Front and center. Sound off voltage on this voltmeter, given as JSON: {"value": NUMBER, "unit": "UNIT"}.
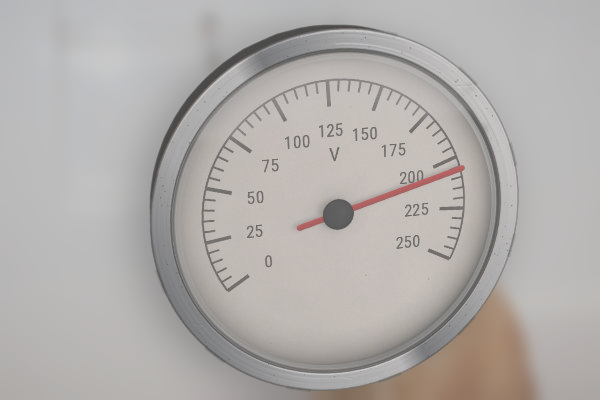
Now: {"value": 205, "unit": "V"}
